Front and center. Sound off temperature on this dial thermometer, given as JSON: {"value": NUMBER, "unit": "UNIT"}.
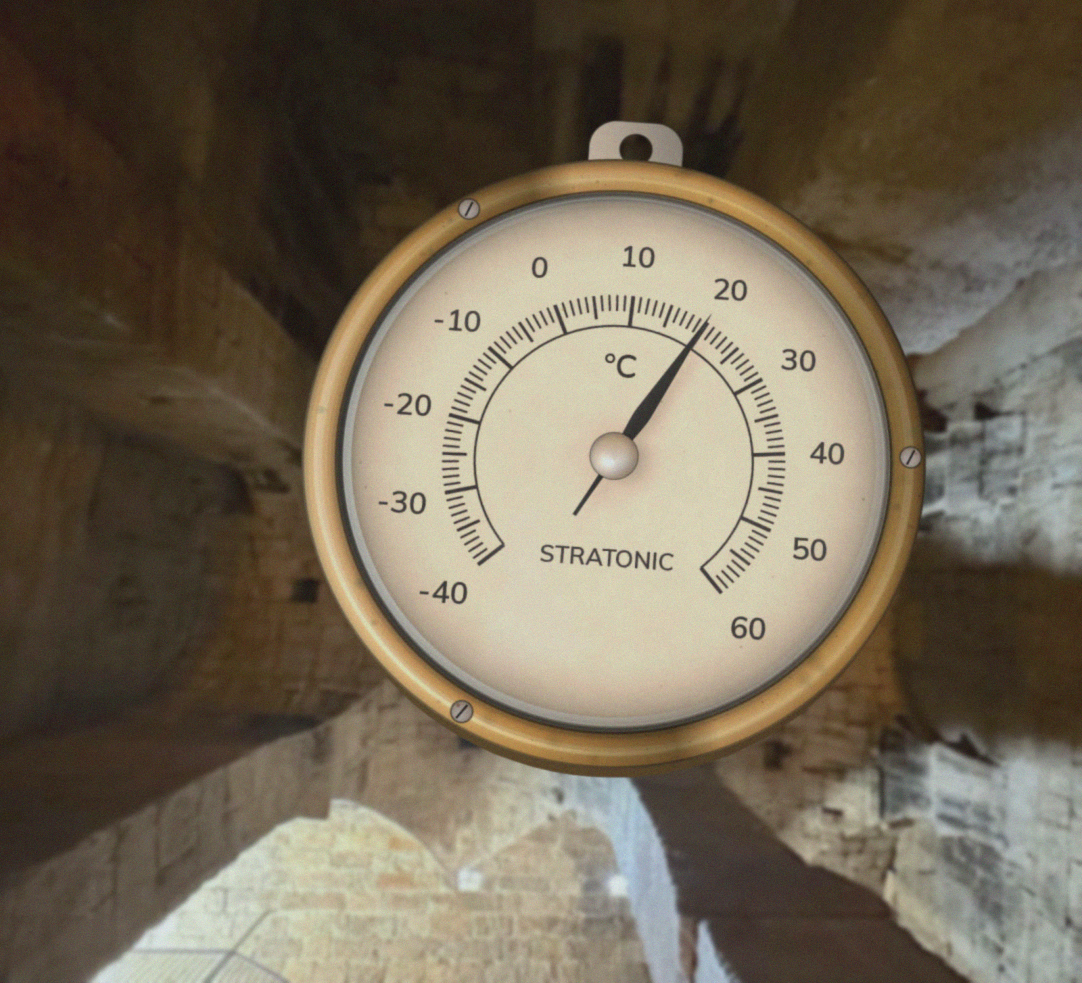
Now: {"value": 20, "unit": "°C"}
